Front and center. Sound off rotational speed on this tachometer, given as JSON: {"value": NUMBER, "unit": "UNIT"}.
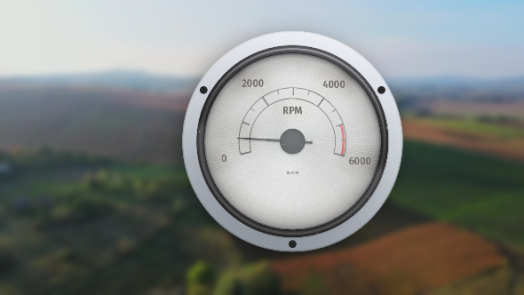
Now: {"value": 500, "unit": "rpm"}
